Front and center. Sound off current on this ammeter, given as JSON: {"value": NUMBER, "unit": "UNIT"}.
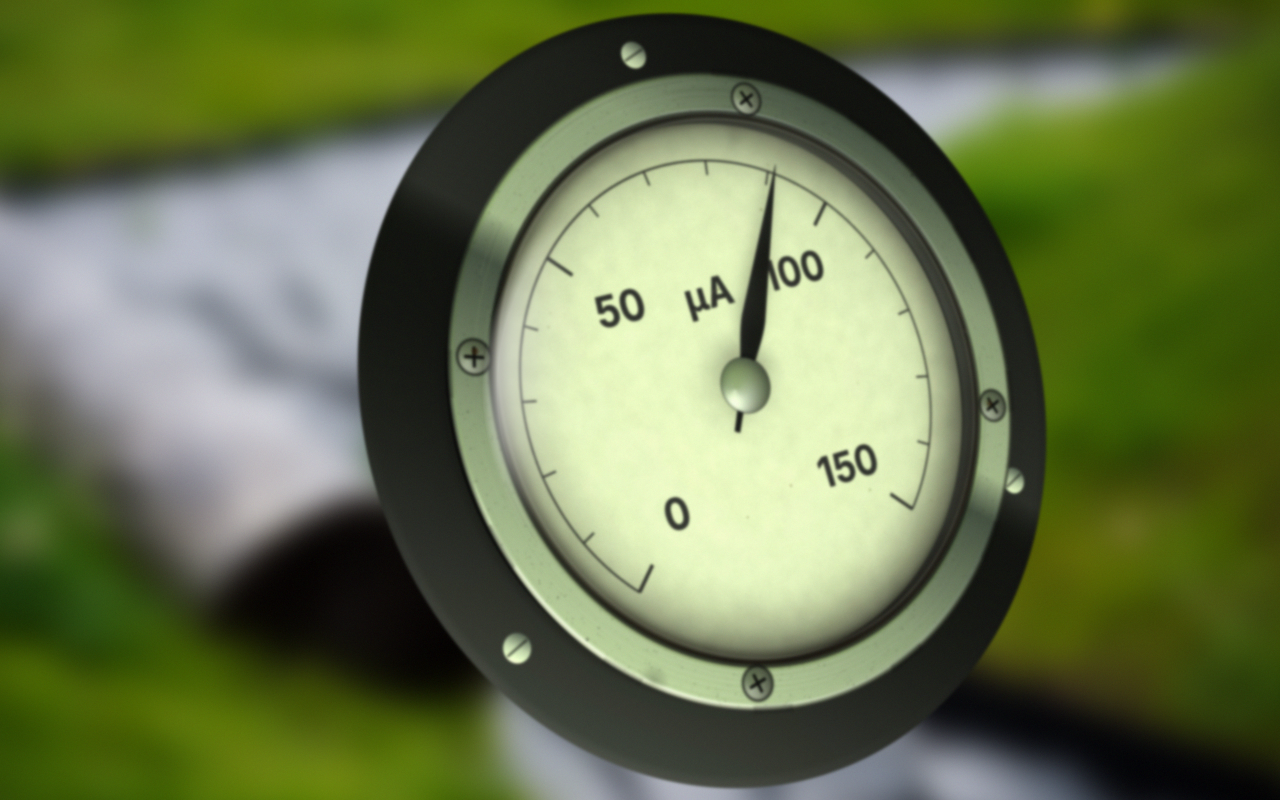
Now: {"value": 90, "unit": "µA"}
